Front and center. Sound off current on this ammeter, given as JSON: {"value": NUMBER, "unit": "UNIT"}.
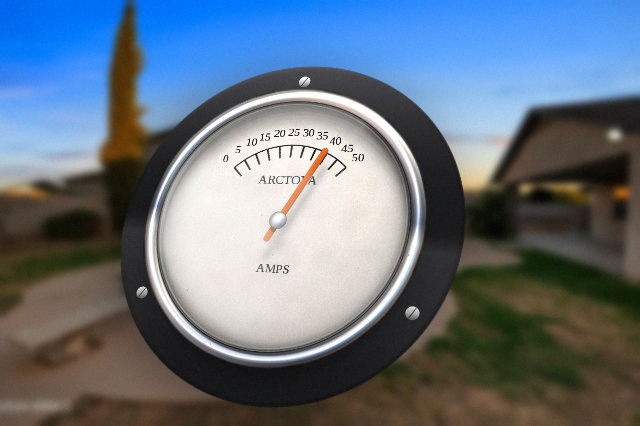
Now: {"value": 40, "unit": "A"}
